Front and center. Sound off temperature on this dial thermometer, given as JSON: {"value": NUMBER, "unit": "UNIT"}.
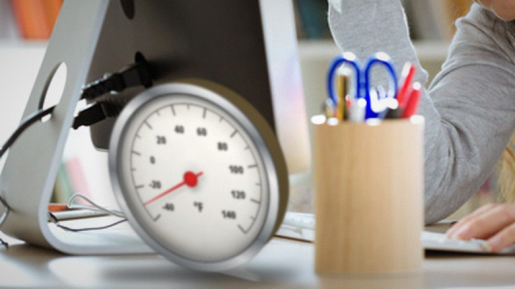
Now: {"value": -30, "unit": "°F"}
